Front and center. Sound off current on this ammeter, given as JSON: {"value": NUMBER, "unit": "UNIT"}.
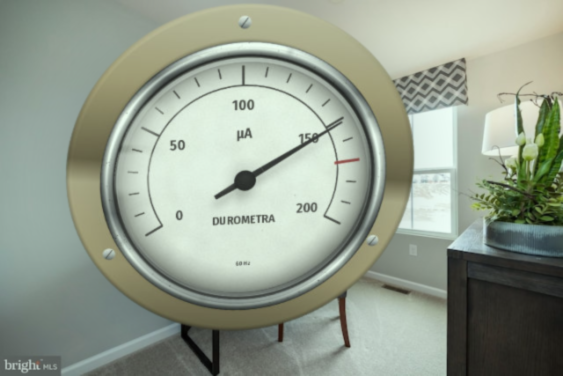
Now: {"value": 150, "unit": "µA"}
